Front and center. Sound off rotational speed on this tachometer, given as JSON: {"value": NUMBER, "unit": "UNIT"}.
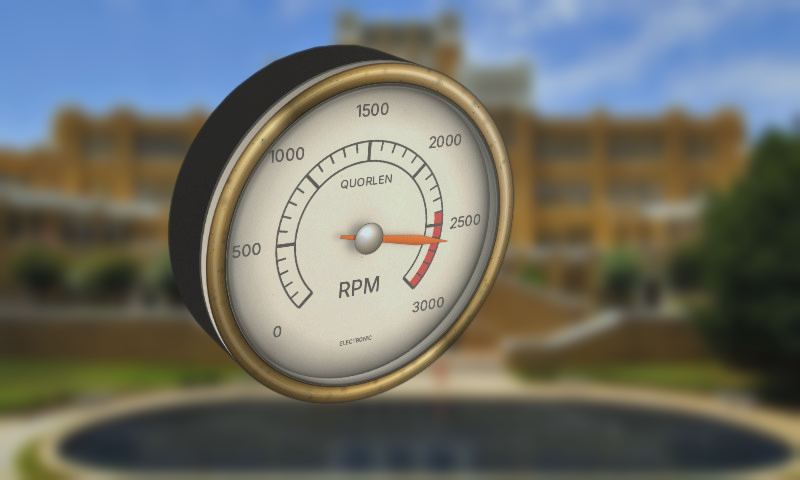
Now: {"value": 2600, "unit": "rpm"}
